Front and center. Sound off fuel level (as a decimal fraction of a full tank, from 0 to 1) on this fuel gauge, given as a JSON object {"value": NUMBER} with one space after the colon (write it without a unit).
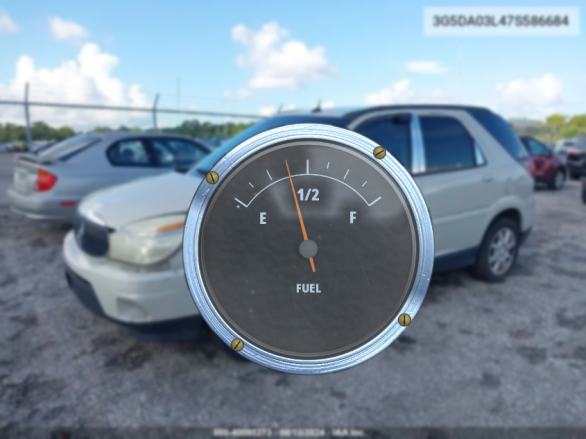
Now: {"value": 0.375}
